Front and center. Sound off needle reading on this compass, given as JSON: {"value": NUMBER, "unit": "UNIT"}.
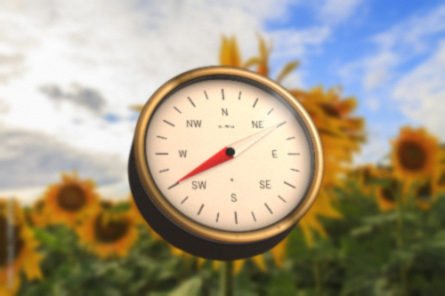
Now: {"value": 240, "unit": "°"}
